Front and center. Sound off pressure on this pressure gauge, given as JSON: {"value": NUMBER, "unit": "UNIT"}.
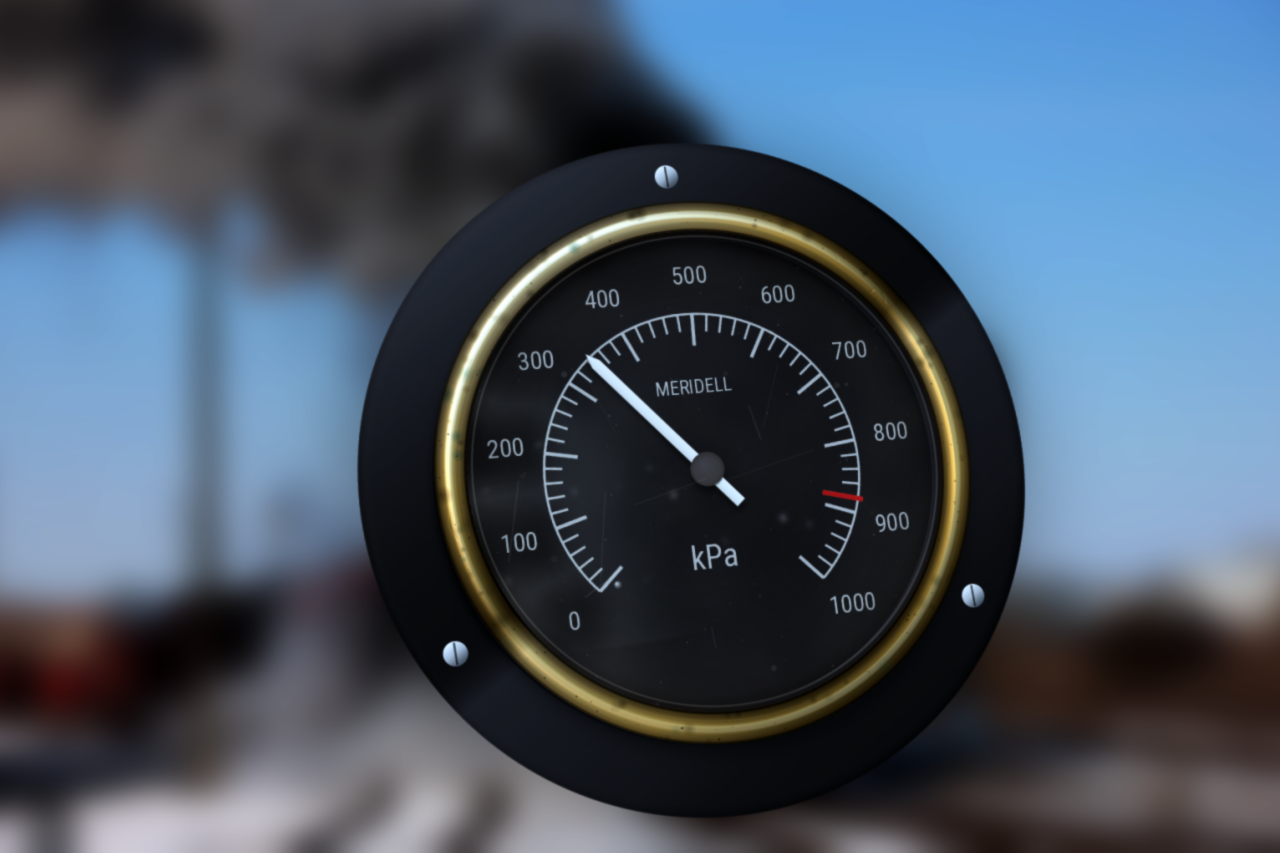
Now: {"value": 340, "unit": "kPa"}
